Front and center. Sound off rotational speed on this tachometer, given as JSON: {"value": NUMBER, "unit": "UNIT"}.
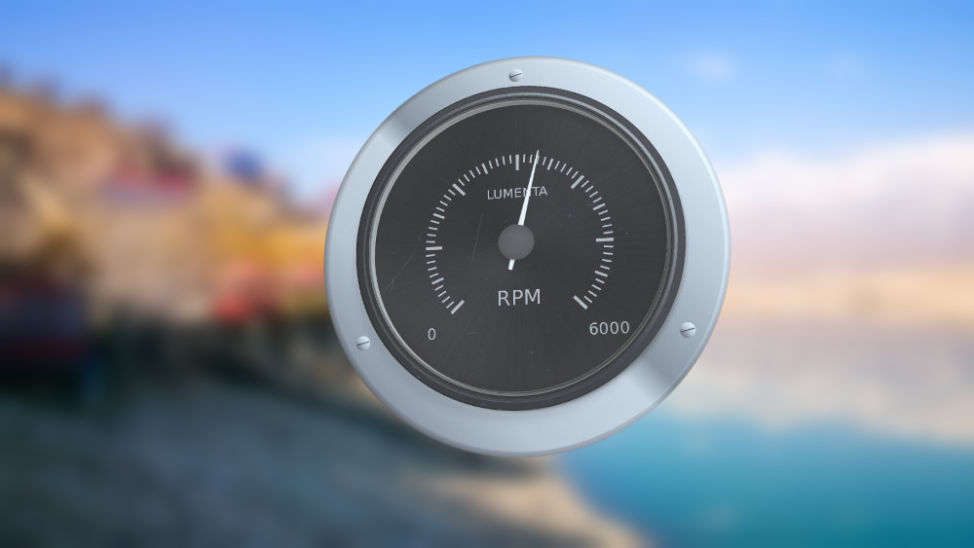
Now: {"value": 3300, "unit": "rpm"}
